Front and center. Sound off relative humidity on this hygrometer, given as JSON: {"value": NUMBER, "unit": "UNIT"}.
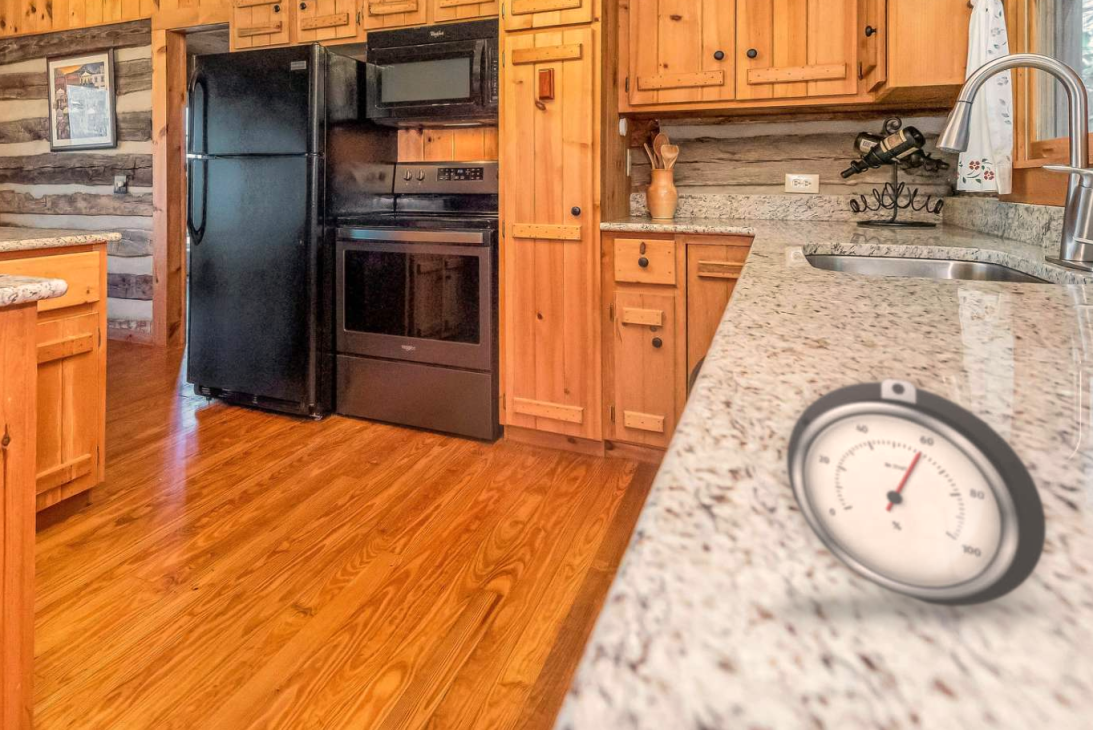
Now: {"value": 60, "unit": "%"}
